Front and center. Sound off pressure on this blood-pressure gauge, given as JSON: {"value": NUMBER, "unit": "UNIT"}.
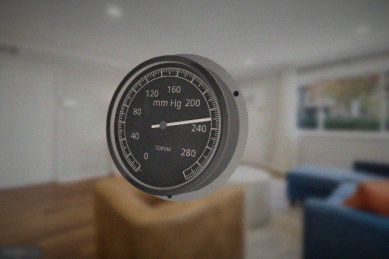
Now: {"value": 230, "unit": "mmHg"}
